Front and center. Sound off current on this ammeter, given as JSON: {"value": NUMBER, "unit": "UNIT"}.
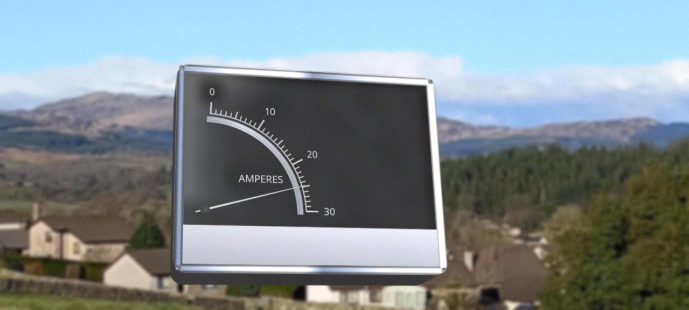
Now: {"value": 25, "unit": "A"}
